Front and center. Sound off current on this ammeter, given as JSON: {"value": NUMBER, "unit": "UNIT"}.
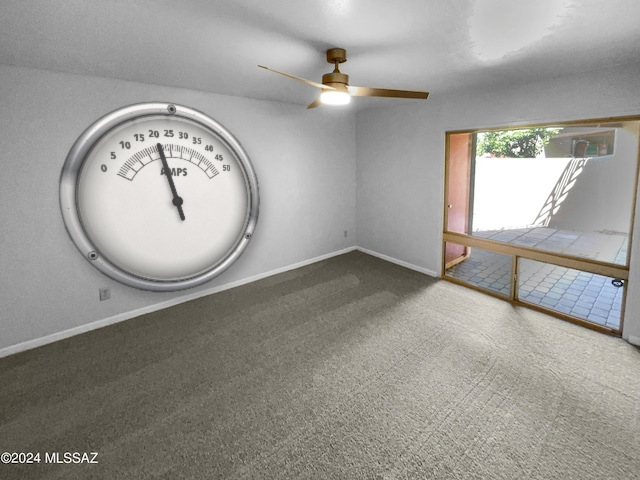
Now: {"value": 20, "unit": "A"}
